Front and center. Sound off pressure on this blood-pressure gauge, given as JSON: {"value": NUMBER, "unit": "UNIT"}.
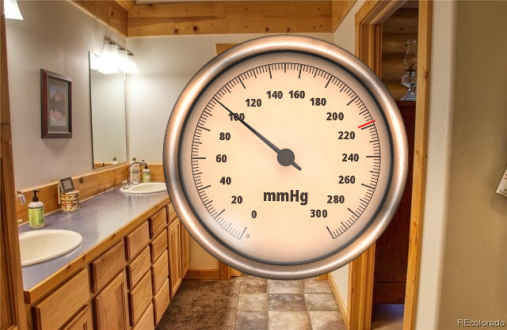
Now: {"value": 100, "unit": "mmHg"}
